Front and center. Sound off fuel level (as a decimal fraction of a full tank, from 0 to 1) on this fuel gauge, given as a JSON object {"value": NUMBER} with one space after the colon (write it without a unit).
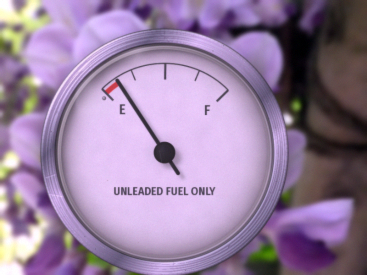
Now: {"value": 0.125}
